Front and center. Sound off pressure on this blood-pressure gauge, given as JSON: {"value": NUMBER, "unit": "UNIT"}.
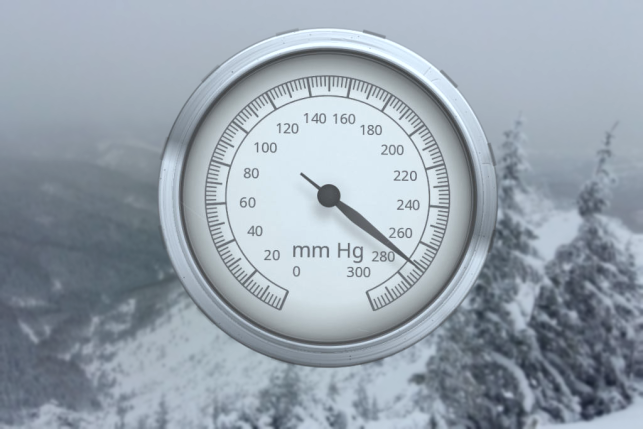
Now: {"value": 272, "unit": "mmHg"}
